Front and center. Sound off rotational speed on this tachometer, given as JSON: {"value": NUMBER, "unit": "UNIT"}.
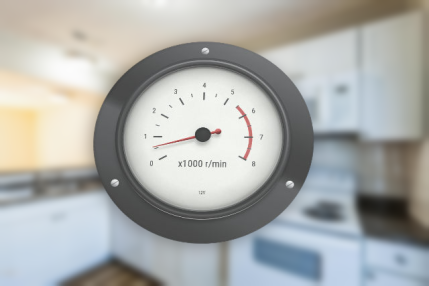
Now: {"value": 500, "unit": "rpm"}
